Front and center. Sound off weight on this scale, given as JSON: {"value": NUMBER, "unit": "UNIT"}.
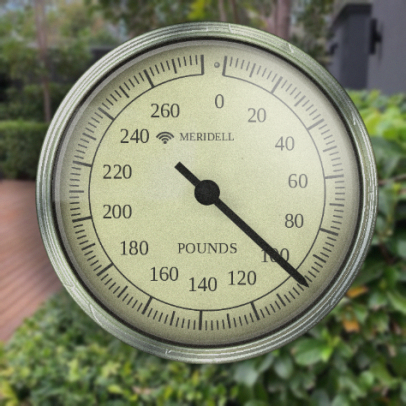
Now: {"value": 100, "unit": "lb"}
